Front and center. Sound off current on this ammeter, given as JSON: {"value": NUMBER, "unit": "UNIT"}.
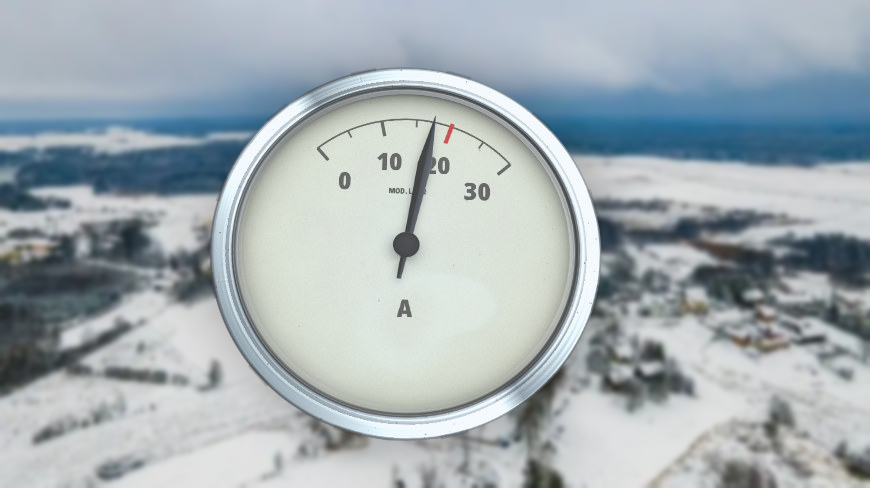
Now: {"value": 17.5, "unit": "A"}
